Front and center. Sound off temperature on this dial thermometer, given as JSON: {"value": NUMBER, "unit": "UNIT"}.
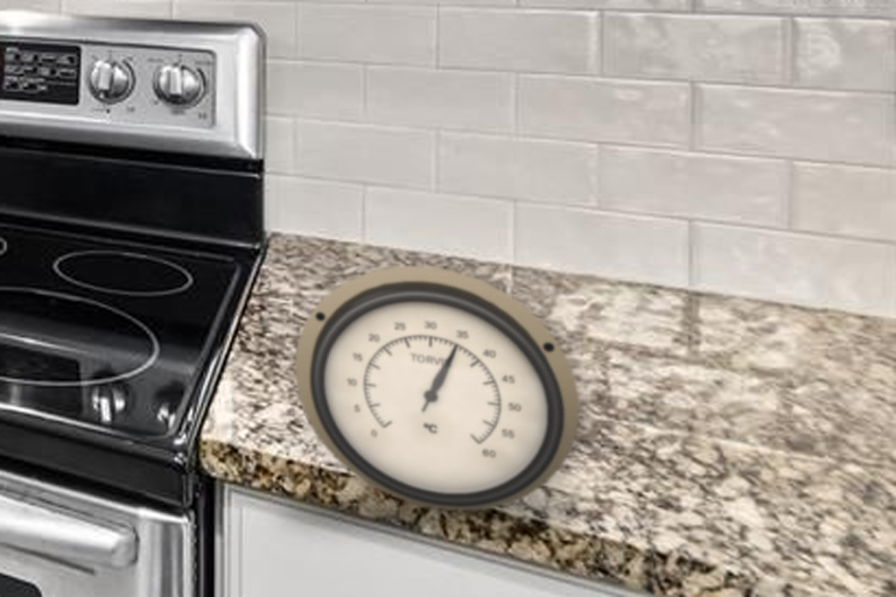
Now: {"value": 35, "unit": "°C"}
